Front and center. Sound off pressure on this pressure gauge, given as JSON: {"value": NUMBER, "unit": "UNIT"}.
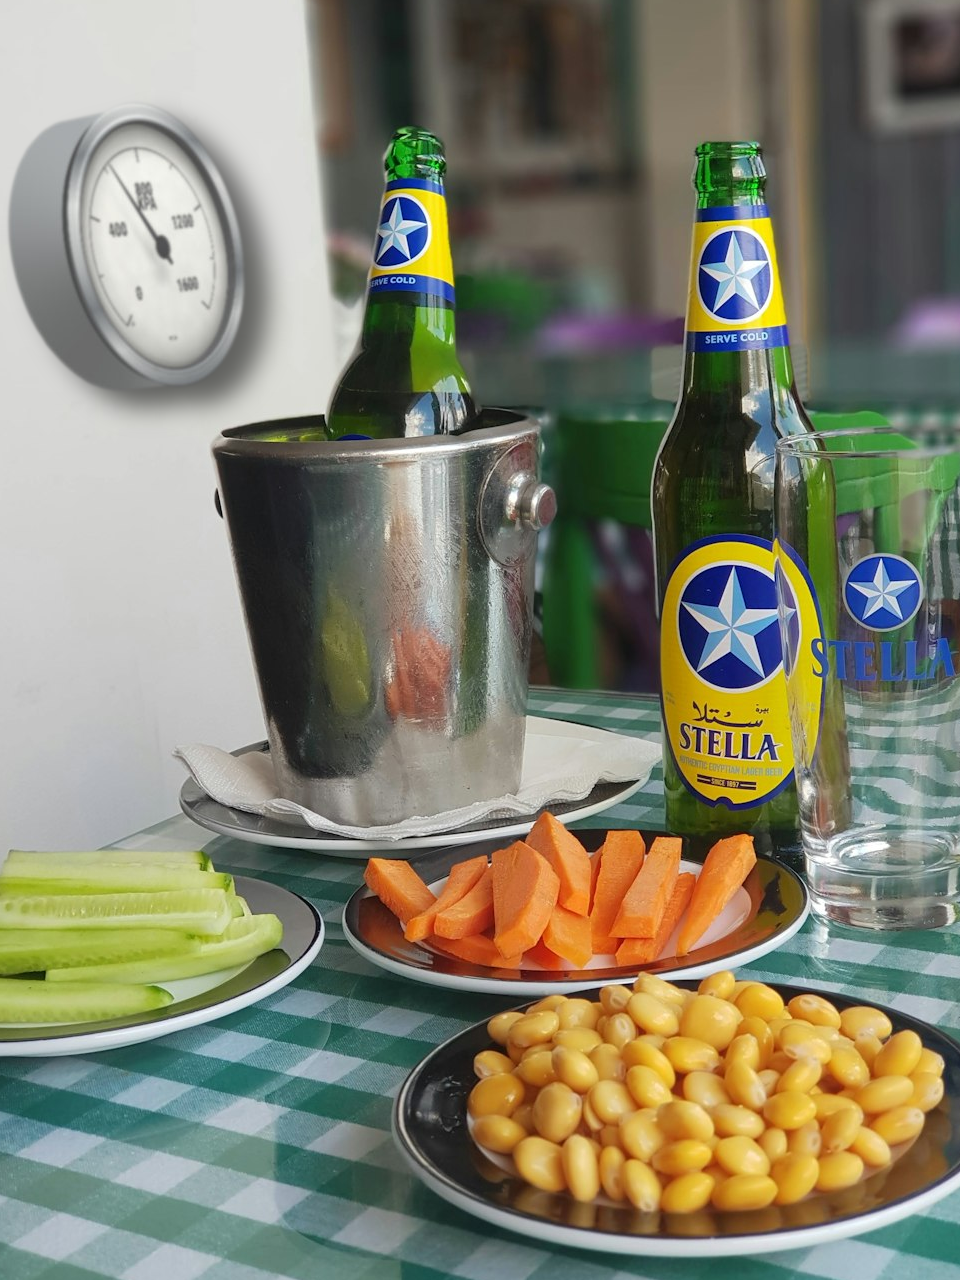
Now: {"value": 600, "unit": "kPa"}
